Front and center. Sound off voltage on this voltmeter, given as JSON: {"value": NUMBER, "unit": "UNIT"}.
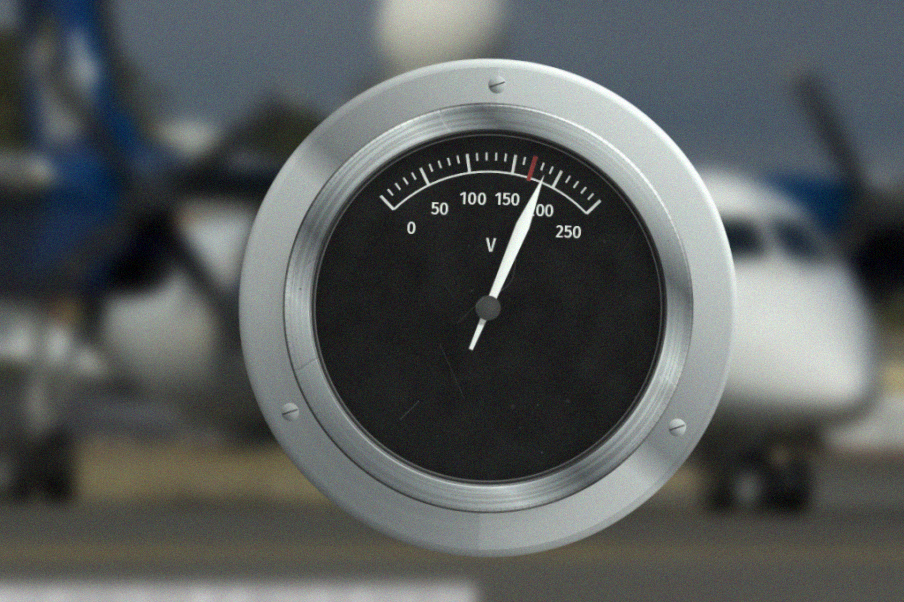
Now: {"value": 185, "unit": "V"}
